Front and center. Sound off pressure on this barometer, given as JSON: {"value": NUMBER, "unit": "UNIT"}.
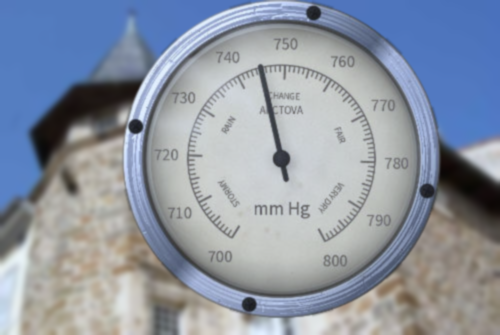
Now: {"value": 745, "unit": "mmHg"}
